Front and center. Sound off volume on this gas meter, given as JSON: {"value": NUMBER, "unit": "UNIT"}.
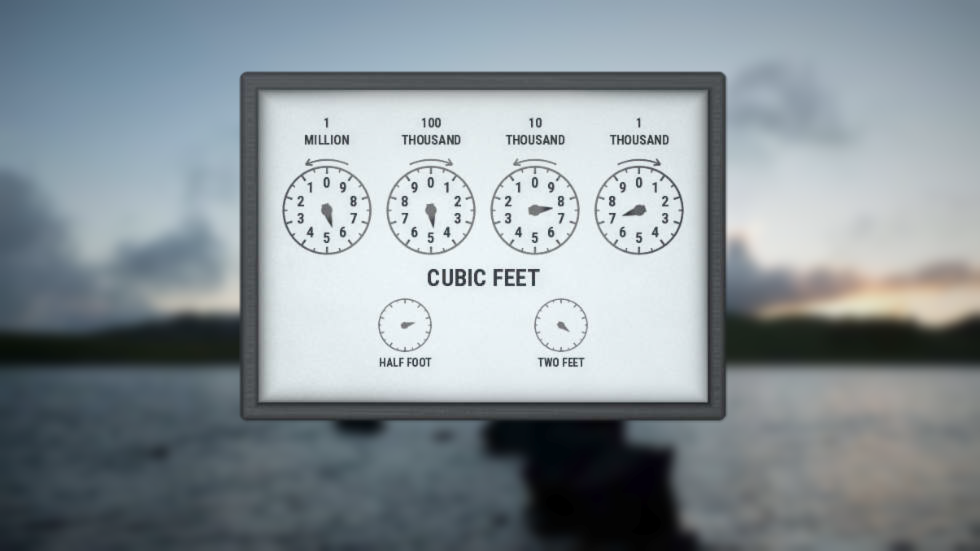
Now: {"value": 547700, "unit": "ft³"}
